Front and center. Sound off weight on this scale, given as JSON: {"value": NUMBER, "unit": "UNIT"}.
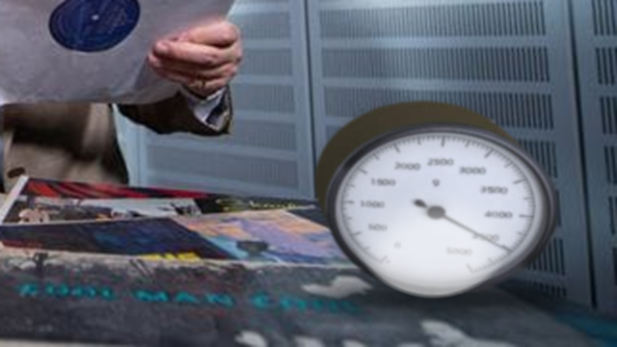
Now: {"value": 4500, "unit": "g"}
